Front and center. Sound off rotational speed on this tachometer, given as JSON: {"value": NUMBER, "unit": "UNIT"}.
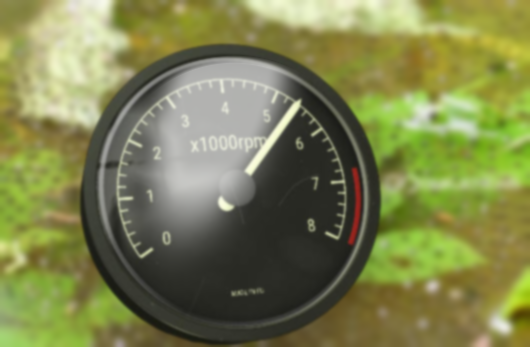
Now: {"value": 5400, "unit": "rpm"}
